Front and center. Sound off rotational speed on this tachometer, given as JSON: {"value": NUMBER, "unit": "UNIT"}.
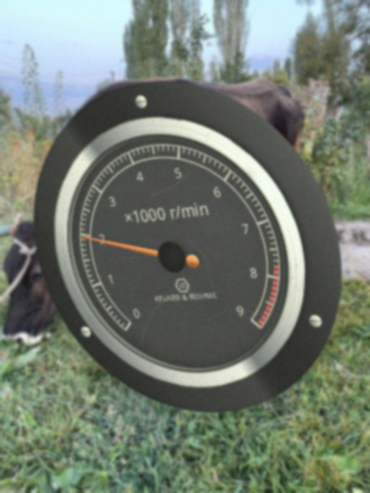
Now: {"value": 2000, "unit": "rpm"}
